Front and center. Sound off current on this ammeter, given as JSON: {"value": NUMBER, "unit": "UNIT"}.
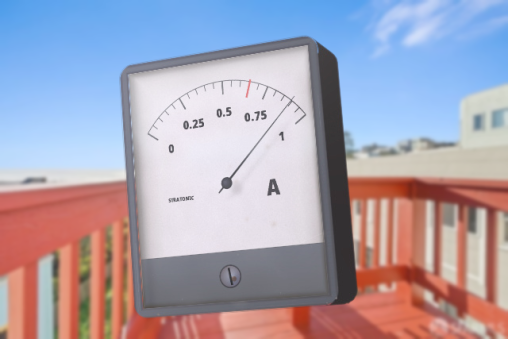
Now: {"value": 0.9, "unit": "A"}
